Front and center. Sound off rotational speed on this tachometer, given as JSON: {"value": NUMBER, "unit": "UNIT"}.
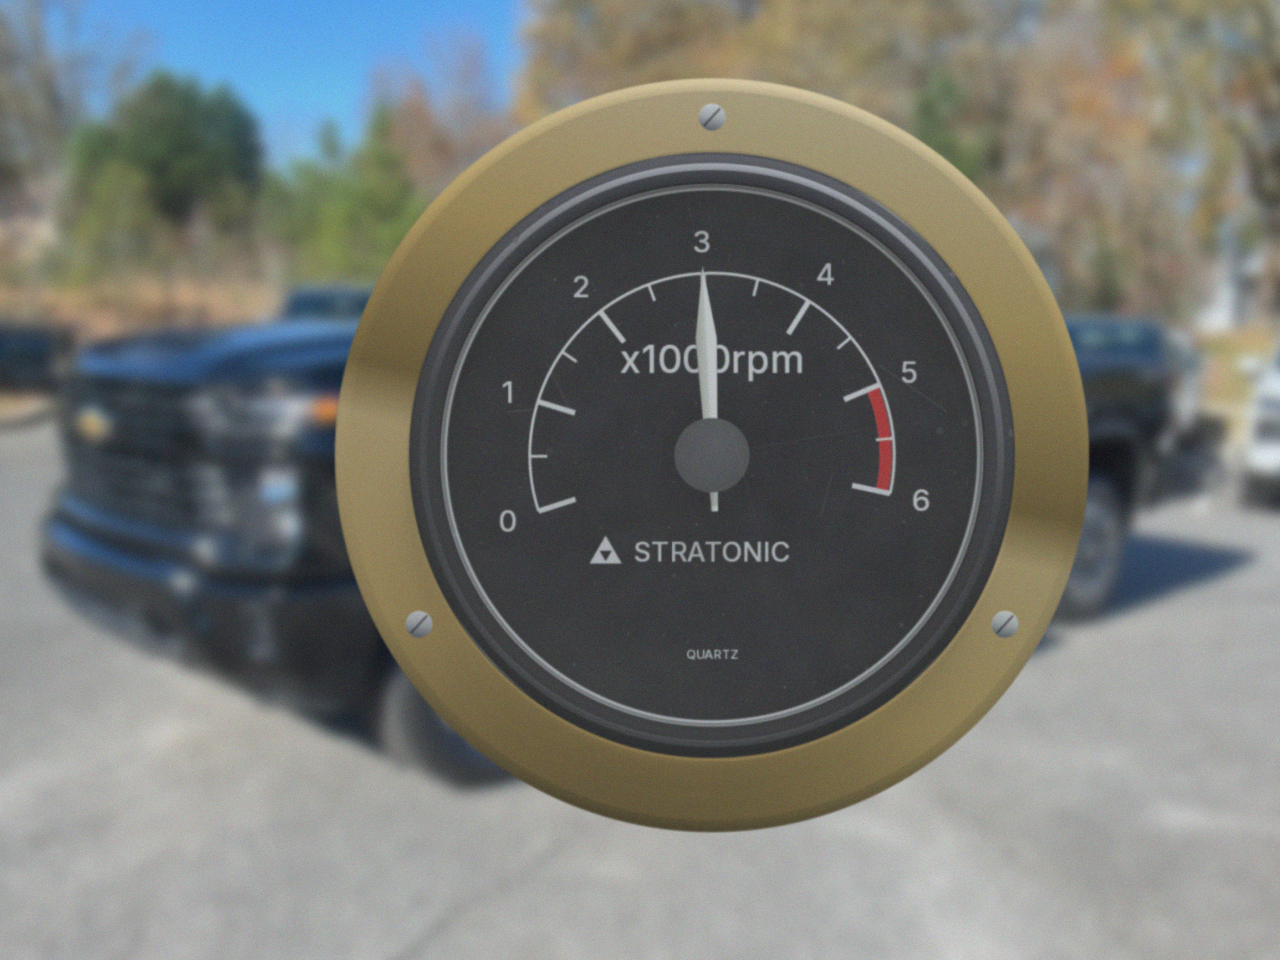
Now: {"value": 3000, "unit": "rpm"}
